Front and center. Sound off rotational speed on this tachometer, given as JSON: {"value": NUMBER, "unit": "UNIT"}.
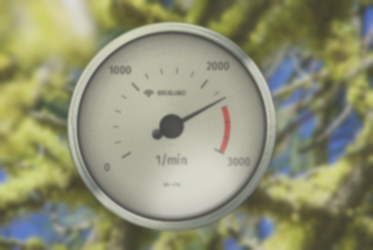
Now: {"value": 2300, "unit": "rpm"}
